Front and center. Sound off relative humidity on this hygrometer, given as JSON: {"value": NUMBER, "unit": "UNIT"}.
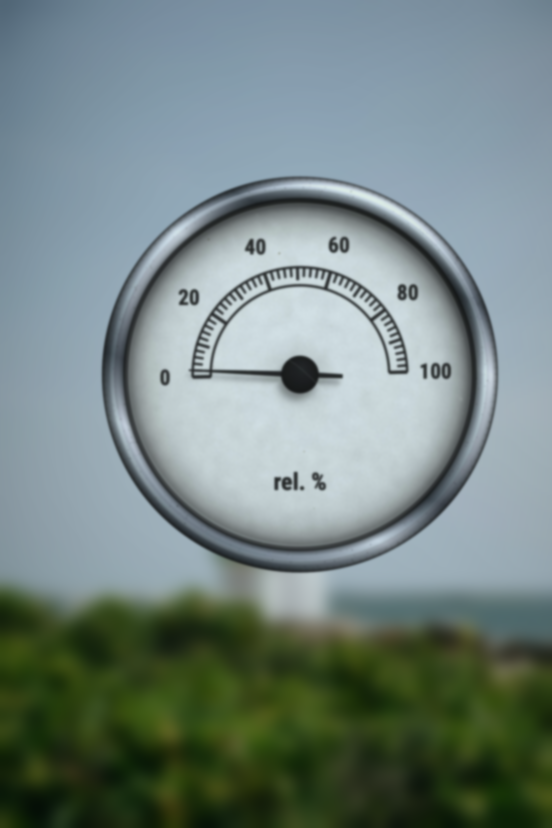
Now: {"value": 2, "unit": "%"}
